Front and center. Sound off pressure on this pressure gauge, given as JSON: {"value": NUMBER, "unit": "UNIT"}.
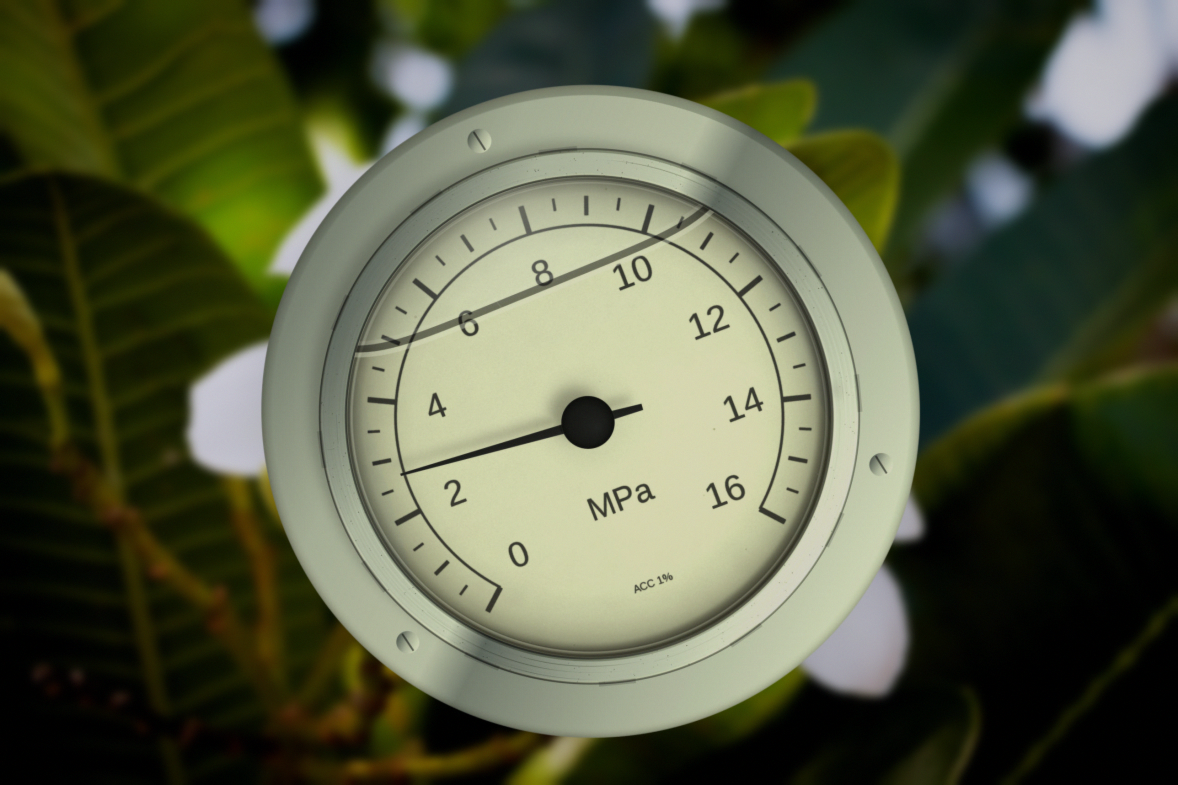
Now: {"value": 2.75, "unit": "MPa"}
